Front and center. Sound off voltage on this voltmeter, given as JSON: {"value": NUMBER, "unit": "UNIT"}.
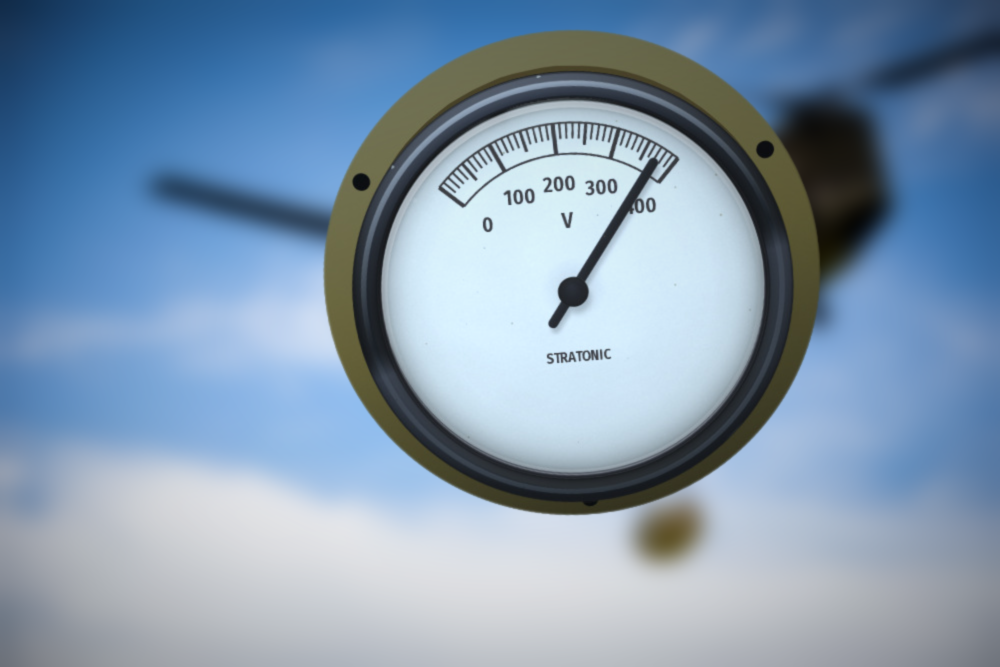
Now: {"value": 370, "unit": "V"}
